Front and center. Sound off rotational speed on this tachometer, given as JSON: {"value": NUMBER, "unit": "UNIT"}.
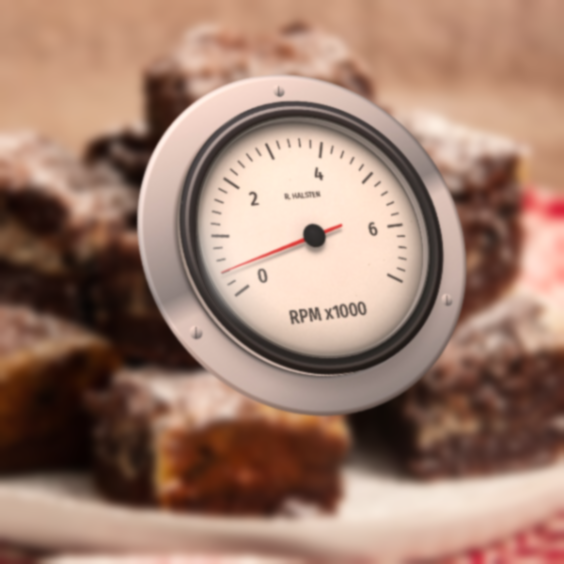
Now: {"value": 400, "unit": "rpm"}
